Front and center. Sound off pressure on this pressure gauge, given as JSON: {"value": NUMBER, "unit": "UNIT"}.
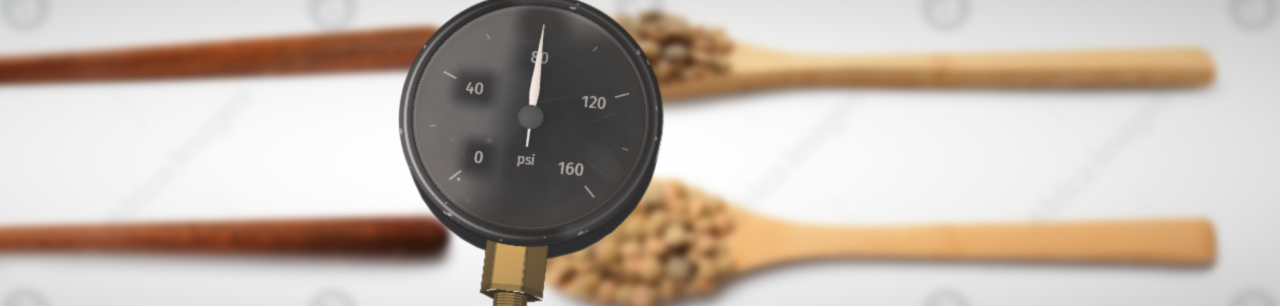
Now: {"value": 80, "unit": "psi"}
